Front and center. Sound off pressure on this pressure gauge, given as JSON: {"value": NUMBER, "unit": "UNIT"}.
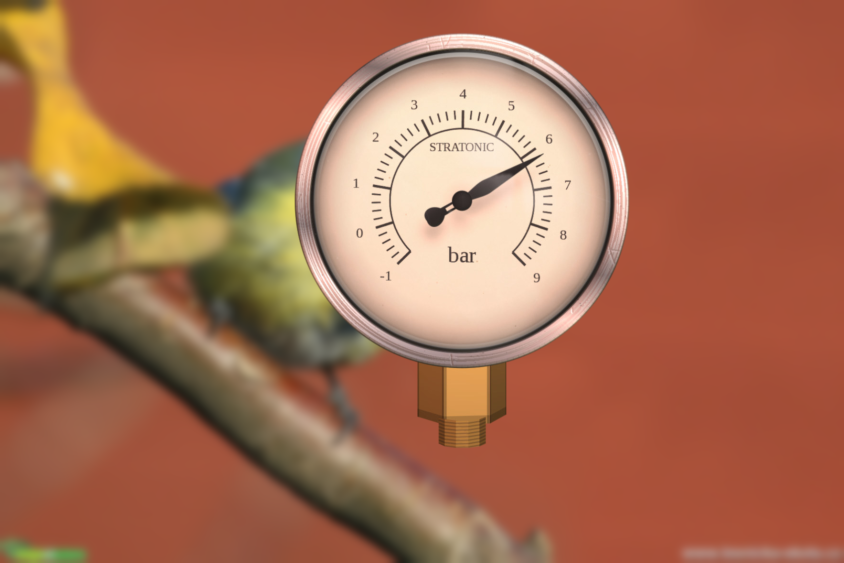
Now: {"value": 6.2, "unit": "bar"}
